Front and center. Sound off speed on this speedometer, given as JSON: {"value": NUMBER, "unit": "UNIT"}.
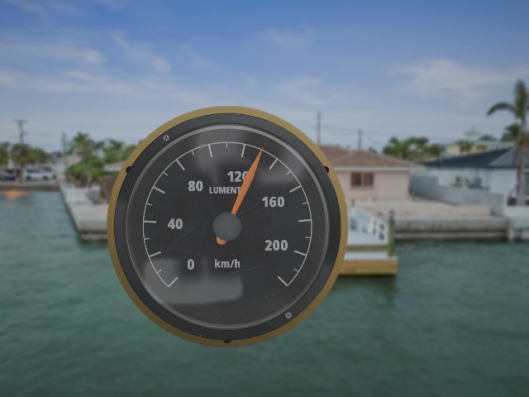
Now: {"value": 130, "unit": "km/h"}
